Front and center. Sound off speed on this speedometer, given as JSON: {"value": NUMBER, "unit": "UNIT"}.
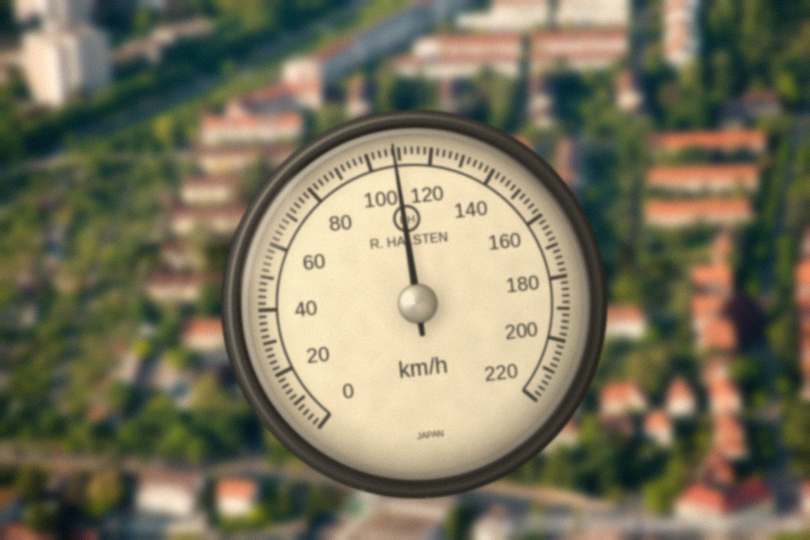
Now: {"value": 108, "unit": "km/h"}
